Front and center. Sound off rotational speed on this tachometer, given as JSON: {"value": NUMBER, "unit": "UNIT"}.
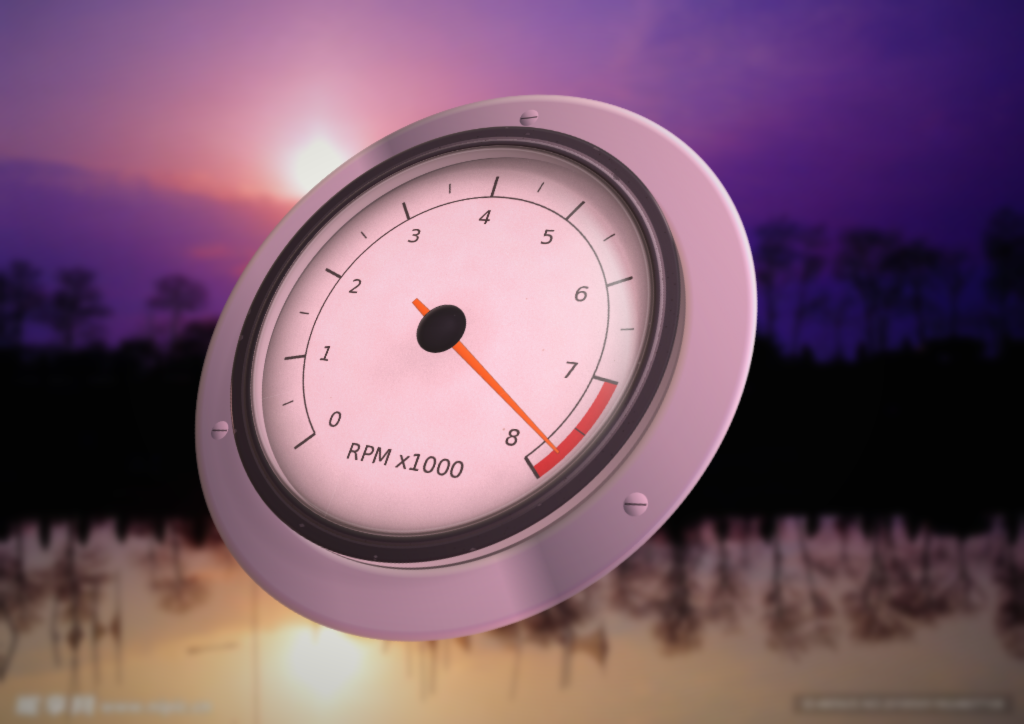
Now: {"value": 7750, "unit": "rpm"}
